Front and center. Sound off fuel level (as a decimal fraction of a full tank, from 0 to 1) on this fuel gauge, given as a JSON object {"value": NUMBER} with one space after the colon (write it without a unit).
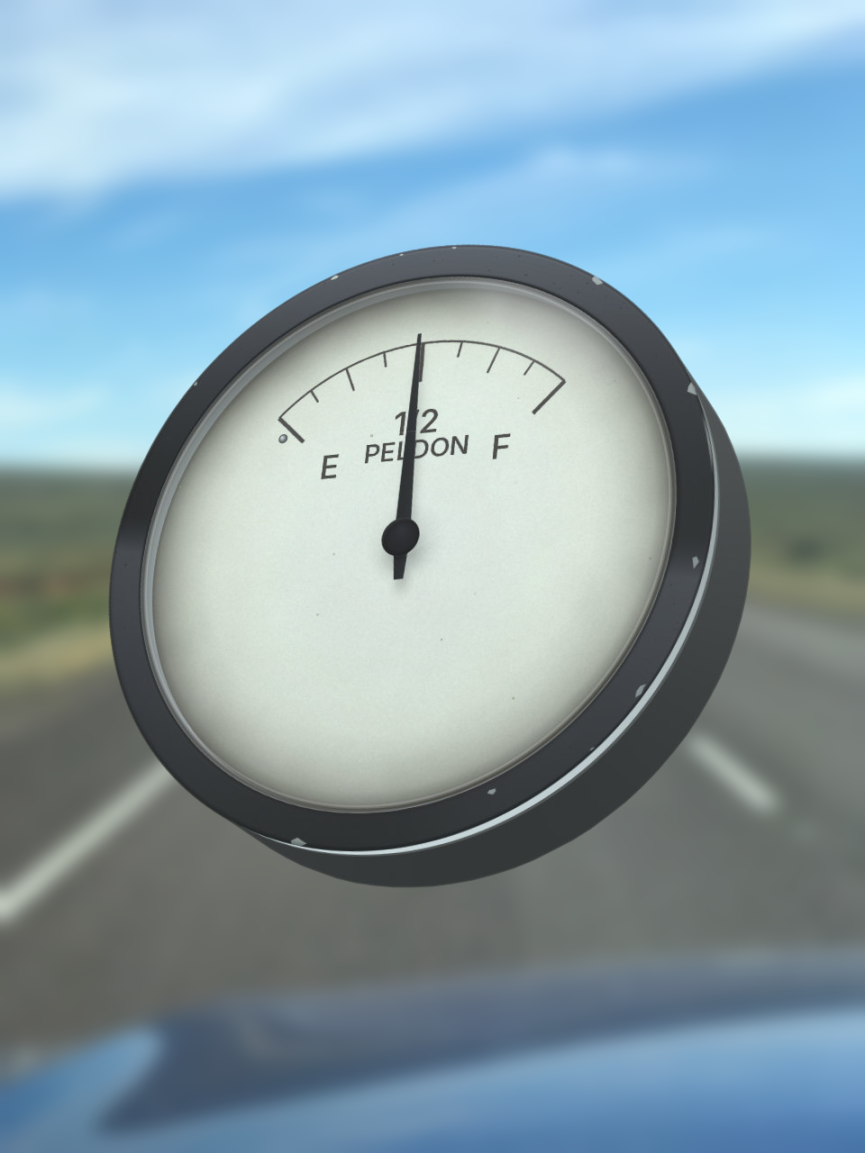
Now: {"value": 0.5}
